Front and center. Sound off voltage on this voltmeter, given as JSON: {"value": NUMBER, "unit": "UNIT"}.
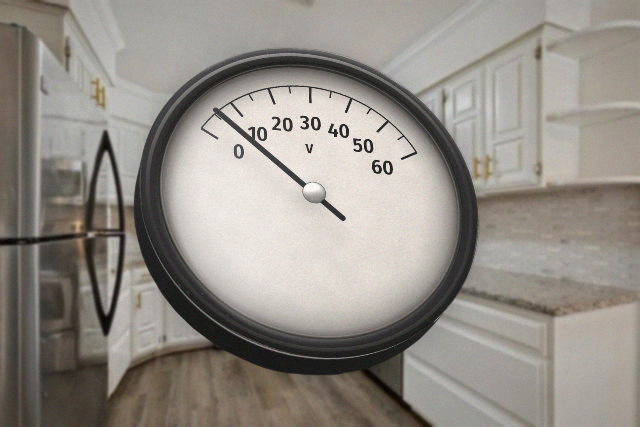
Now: {"value": 5, "unit": "V"}
